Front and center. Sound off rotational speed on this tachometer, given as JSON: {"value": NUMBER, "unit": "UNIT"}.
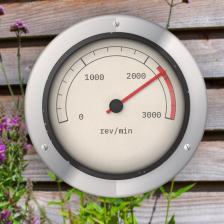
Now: {"value": 2300, "unit": "rpm"}
